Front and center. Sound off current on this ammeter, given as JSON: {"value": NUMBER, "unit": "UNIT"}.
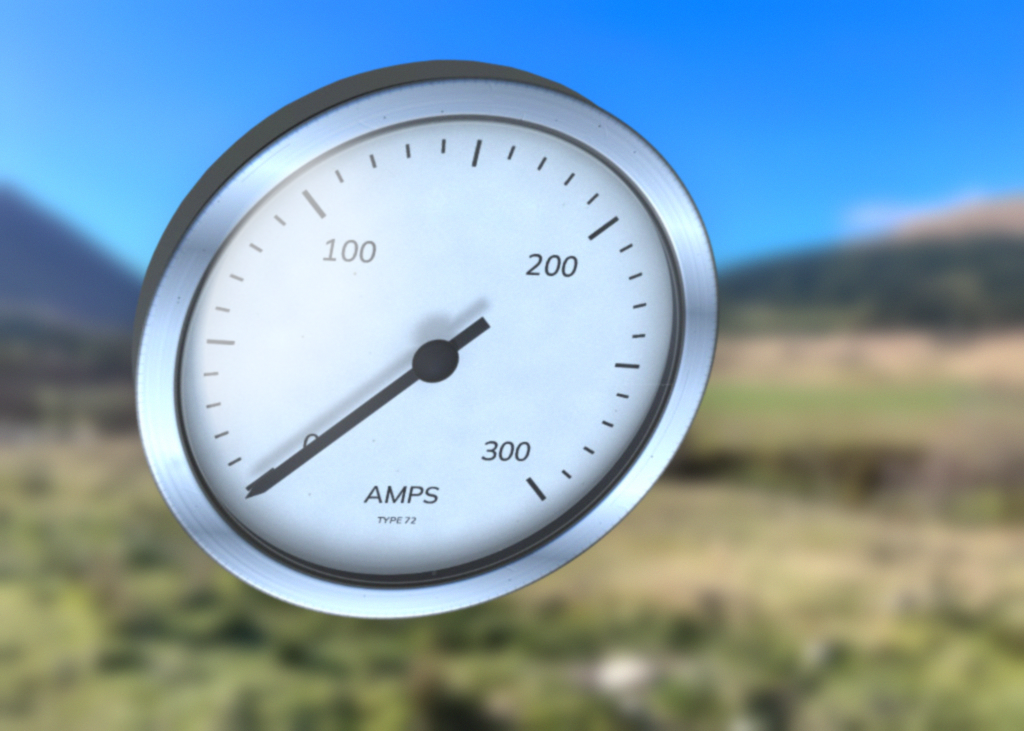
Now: {"value": 0, "unit": "A"}
